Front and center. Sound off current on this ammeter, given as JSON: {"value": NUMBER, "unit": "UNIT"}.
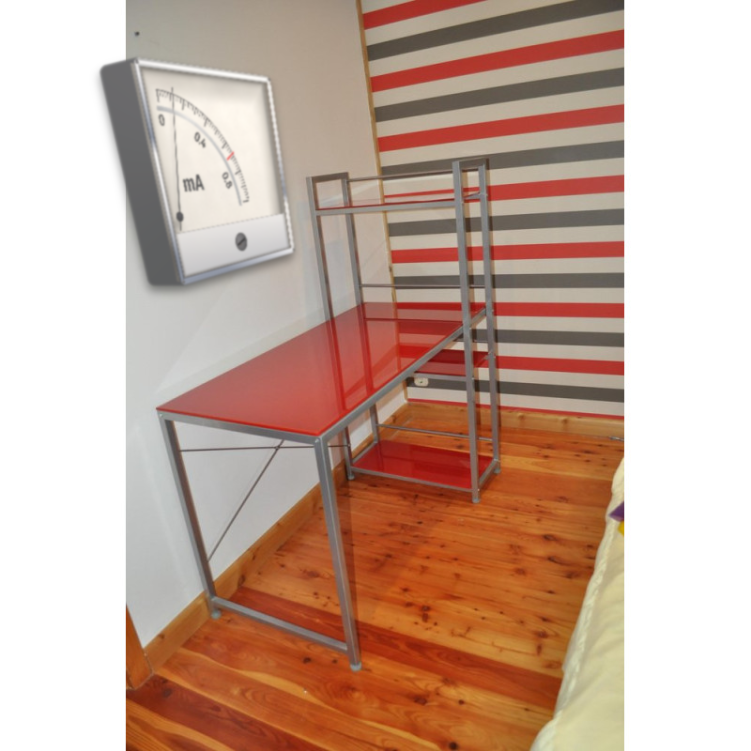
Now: {"value": 0.1, "unit": "mA"}
